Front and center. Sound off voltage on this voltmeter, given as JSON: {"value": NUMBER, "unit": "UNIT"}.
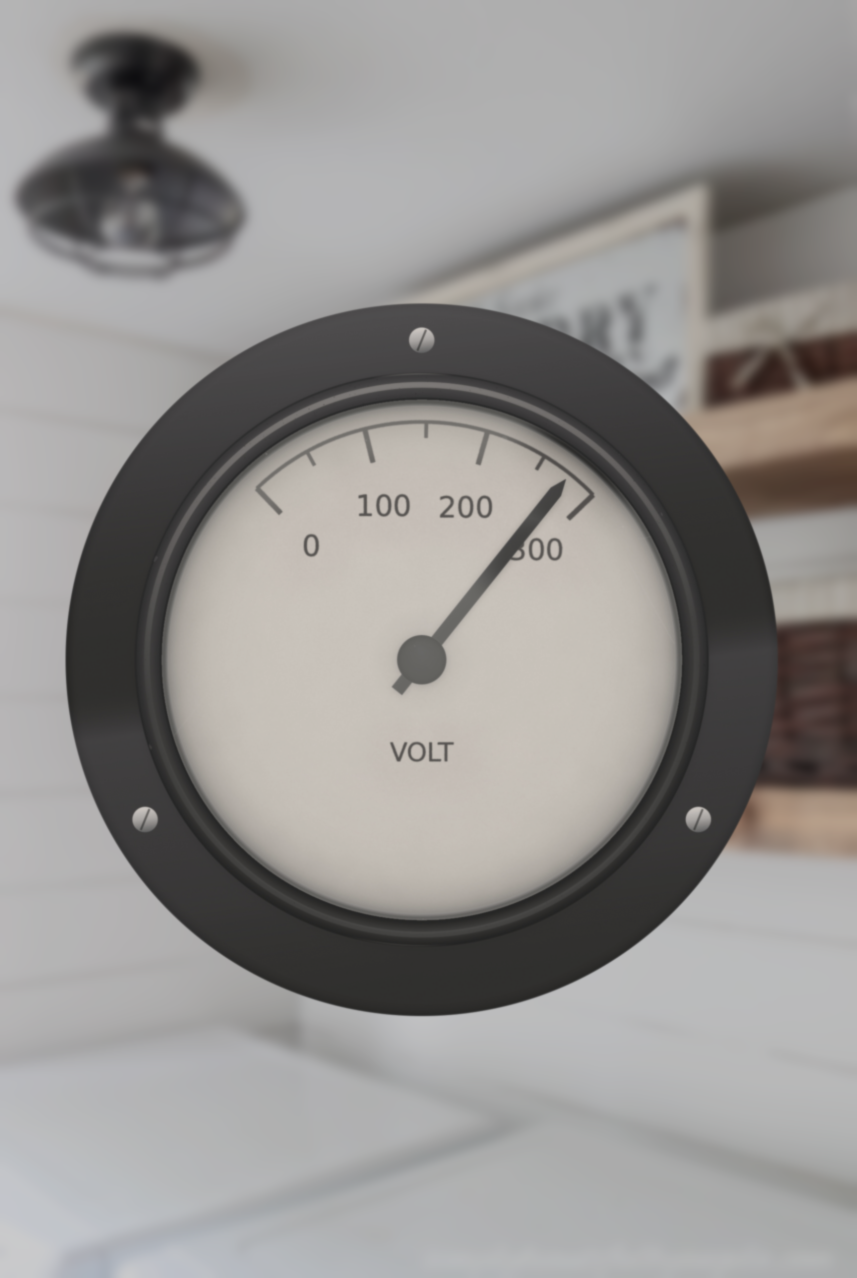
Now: {"value": 275, "unit": "V"}
